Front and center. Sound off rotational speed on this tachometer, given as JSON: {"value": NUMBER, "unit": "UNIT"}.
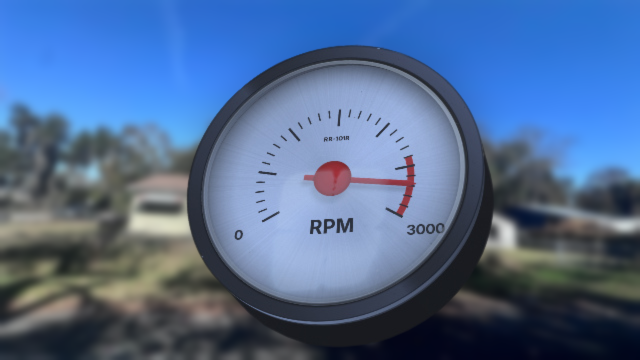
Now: {"value": 2700, "unit": "rpm"}
